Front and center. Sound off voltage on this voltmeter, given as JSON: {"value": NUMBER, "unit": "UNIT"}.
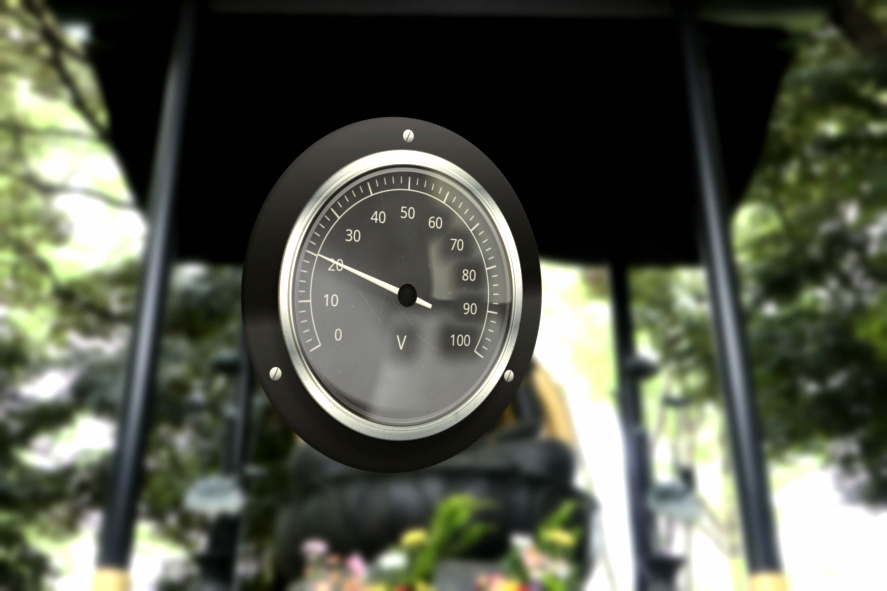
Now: {"value": 20, "unit": "V"}
